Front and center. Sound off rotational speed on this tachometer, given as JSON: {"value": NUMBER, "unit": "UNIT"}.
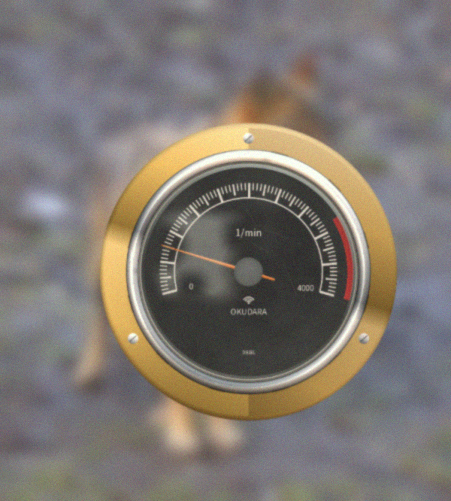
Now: {"value": 600, "unit": "rpm"}
